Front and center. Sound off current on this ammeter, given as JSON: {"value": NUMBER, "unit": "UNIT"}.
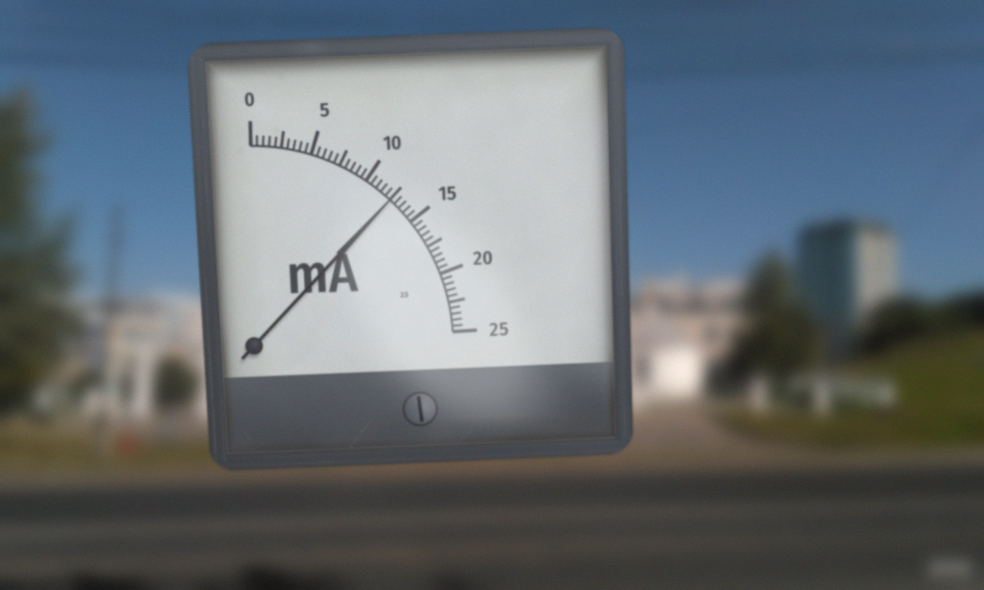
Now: {"value": 12.5, "unit": "mA"}
